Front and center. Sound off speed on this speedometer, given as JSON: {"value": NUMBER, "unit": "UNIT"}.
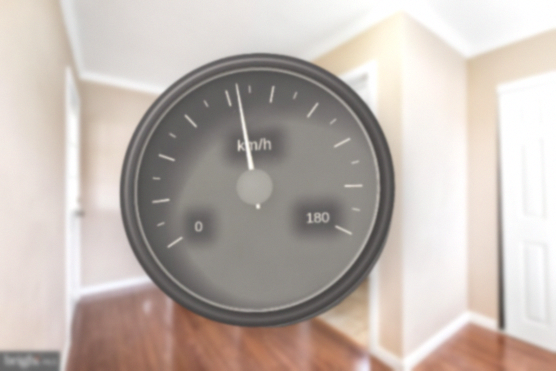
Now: {"value": 85, "unit": "km/h"}
